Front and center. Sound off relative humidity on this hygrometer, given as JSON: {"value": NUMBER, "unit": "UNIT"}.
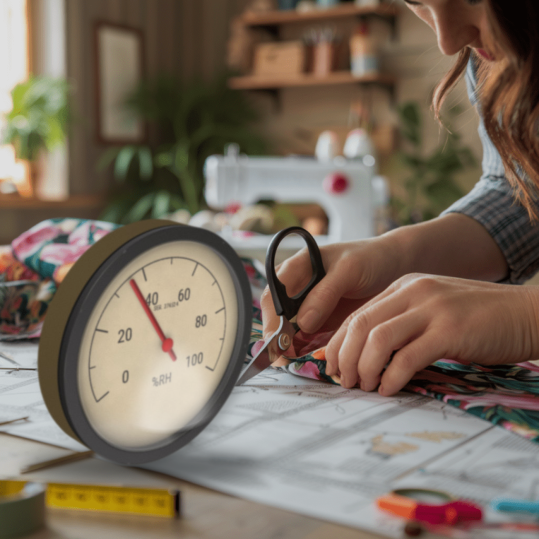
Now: {"value": 35, "unit": "%"}
